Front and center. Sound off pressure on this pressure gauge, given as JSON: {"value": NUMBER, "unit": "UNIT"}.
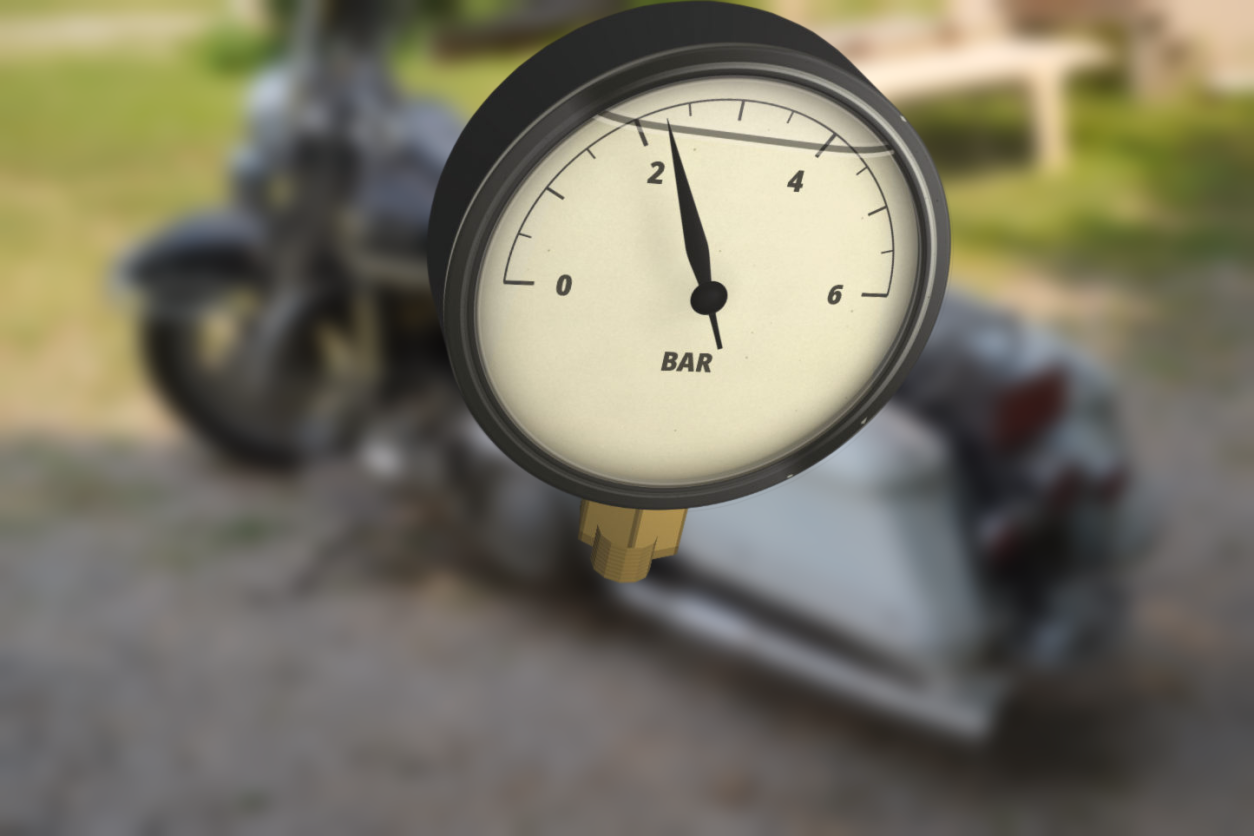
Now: {"value": 2.25, "unit": "bar"}
